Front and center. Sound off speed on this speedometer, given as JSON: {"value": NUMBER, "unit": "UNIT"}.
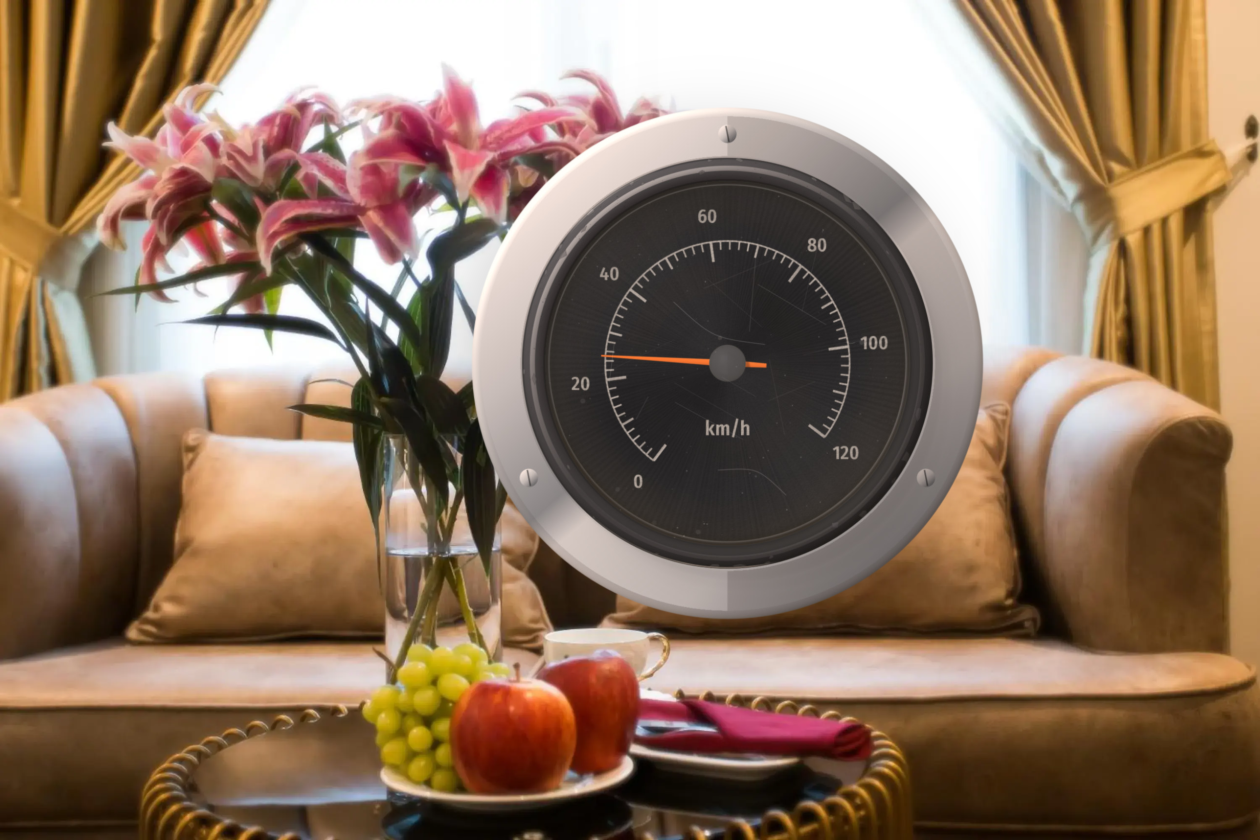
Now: {"value": 25, "unit": "km/h"}
